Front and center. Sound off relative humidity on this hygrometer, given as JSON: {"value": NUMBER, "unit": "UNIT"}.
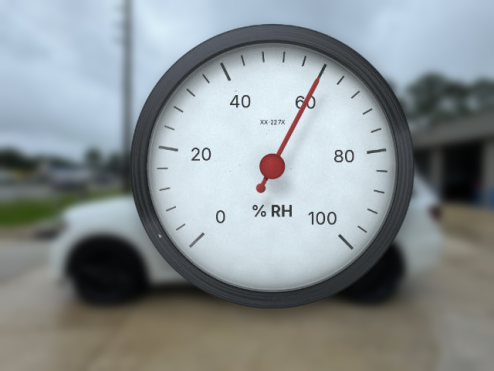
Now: {"value": 60, "unit": "%"}
